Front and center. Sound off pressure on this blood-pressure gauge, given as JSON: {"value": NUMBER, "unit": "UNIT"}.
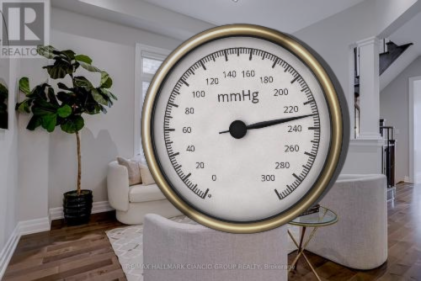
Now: {"value": 230, "unit": "mmHg"}
